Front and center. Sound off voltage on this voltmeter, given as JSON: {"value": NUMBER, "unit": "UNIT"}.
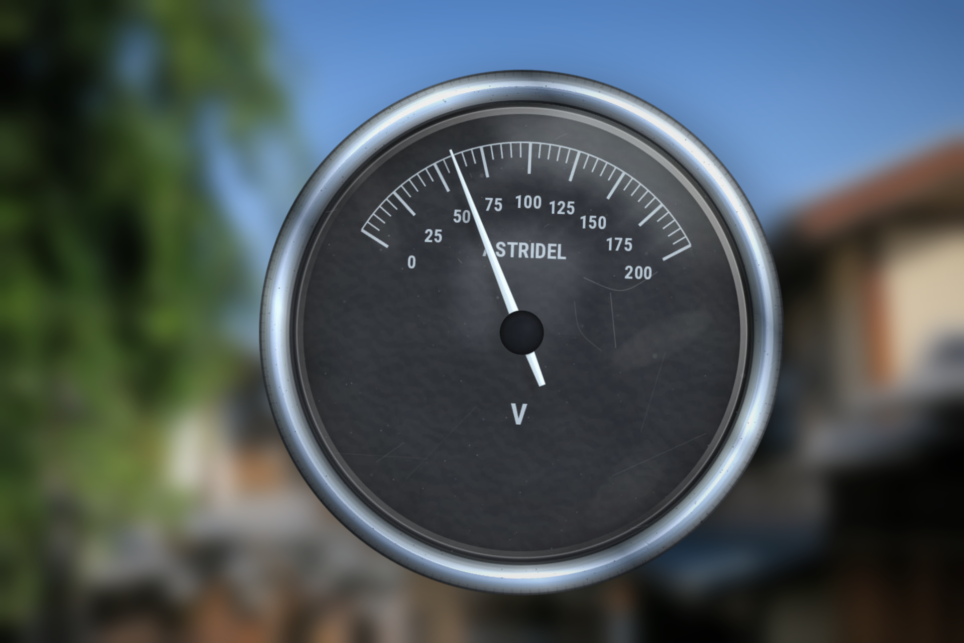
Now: {"value": 60, "unit": "V"}
